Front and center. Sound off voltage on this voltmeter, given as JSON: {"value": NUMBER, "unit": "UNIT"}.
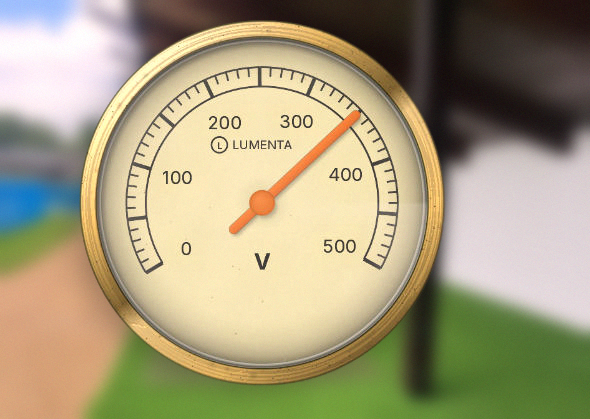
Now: {"value": 350, "unit": "V"}
